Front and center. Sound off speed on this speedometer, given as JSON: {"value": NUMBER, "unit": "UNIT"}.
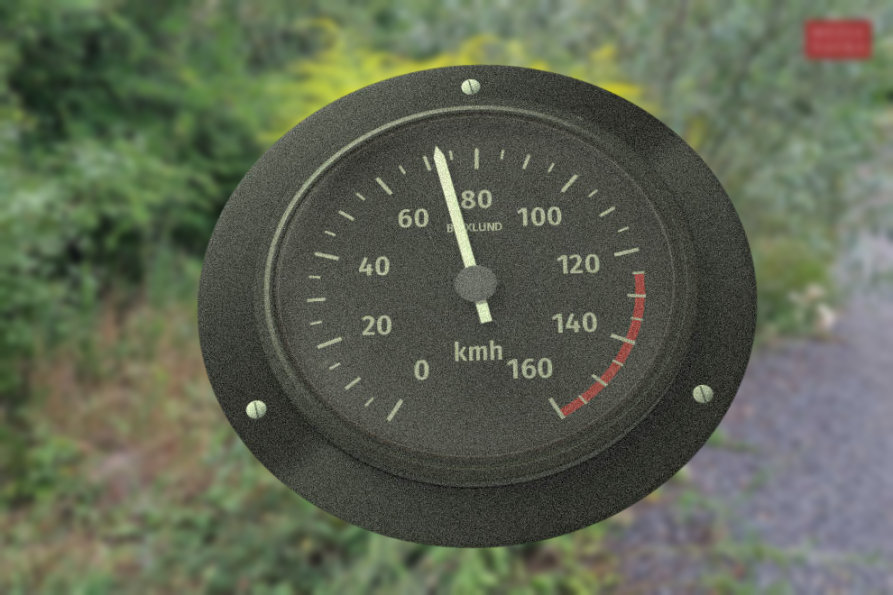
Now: {"value": 72.5, "unit": "km/h"}
